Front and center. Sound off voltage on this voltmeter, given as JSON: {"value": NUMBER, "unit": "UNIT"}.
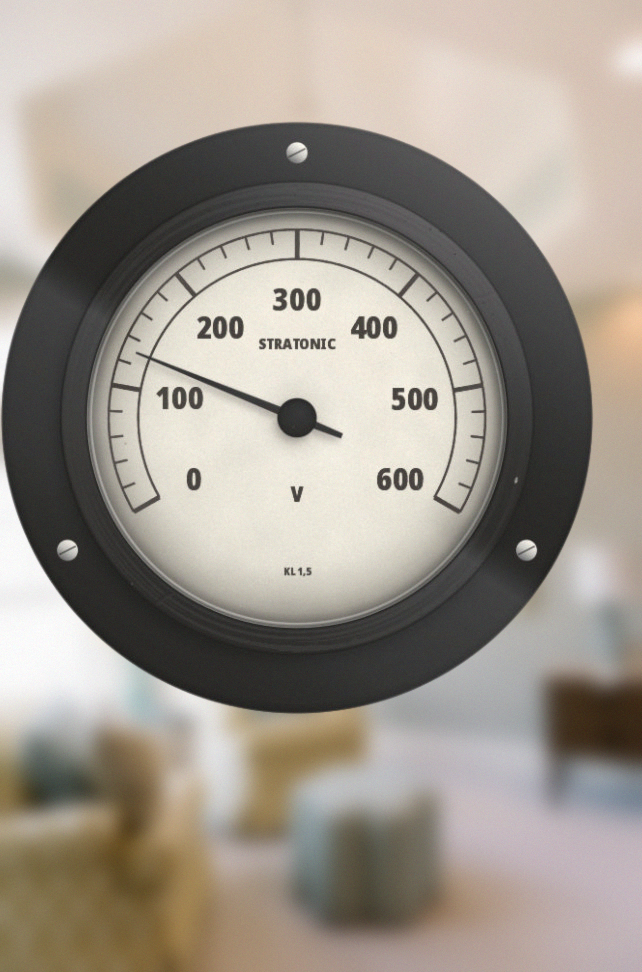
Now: {"value": 130, "unit": "V"}
